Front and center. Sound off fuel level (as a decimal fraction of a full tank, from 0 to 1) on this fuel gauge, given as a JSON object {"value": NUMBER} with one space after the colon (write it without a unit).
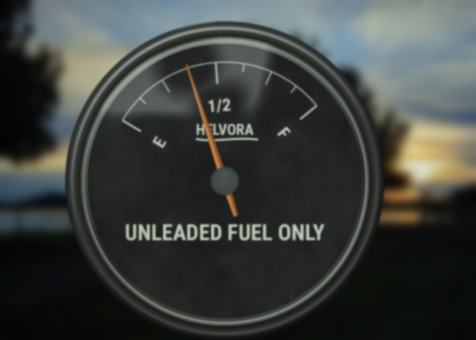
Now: {"value": 0.375}
